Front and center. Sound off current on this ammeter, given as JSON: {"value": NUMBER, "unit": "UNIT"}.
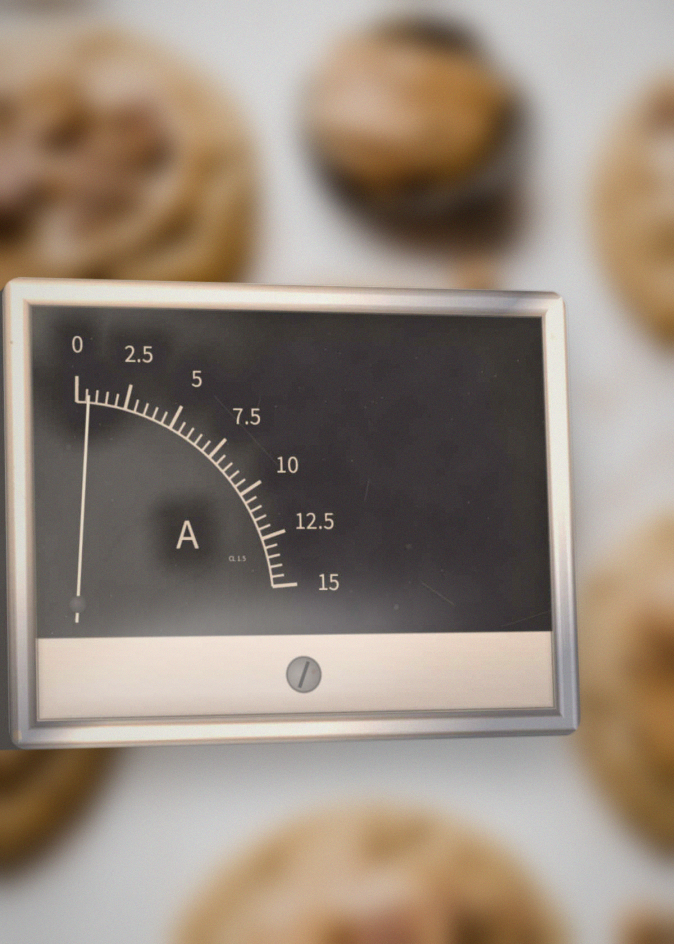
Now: {"value": 0.5, "unit": "A"}
